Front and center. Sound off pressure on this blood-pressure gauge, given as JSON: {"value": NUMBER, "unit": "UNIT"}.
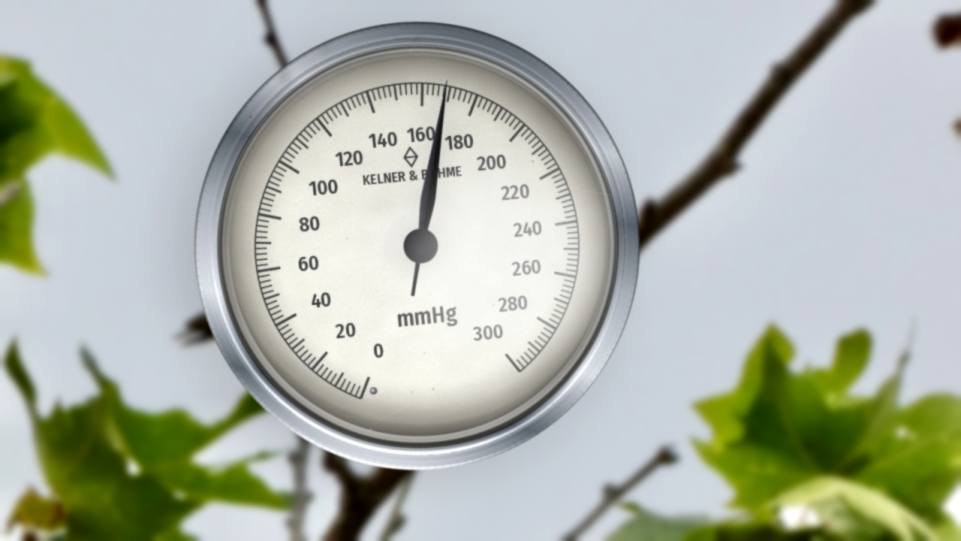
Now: {"value": 168, "unit": "mmHg"}
